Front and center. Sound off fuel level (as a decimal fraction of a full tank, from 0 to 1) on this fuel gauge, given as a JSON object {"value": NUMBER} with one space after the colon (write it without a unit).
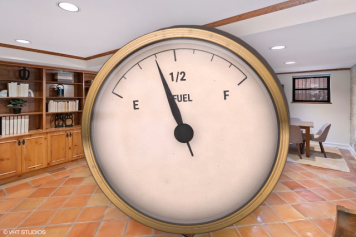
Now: {"value": 0.375}
